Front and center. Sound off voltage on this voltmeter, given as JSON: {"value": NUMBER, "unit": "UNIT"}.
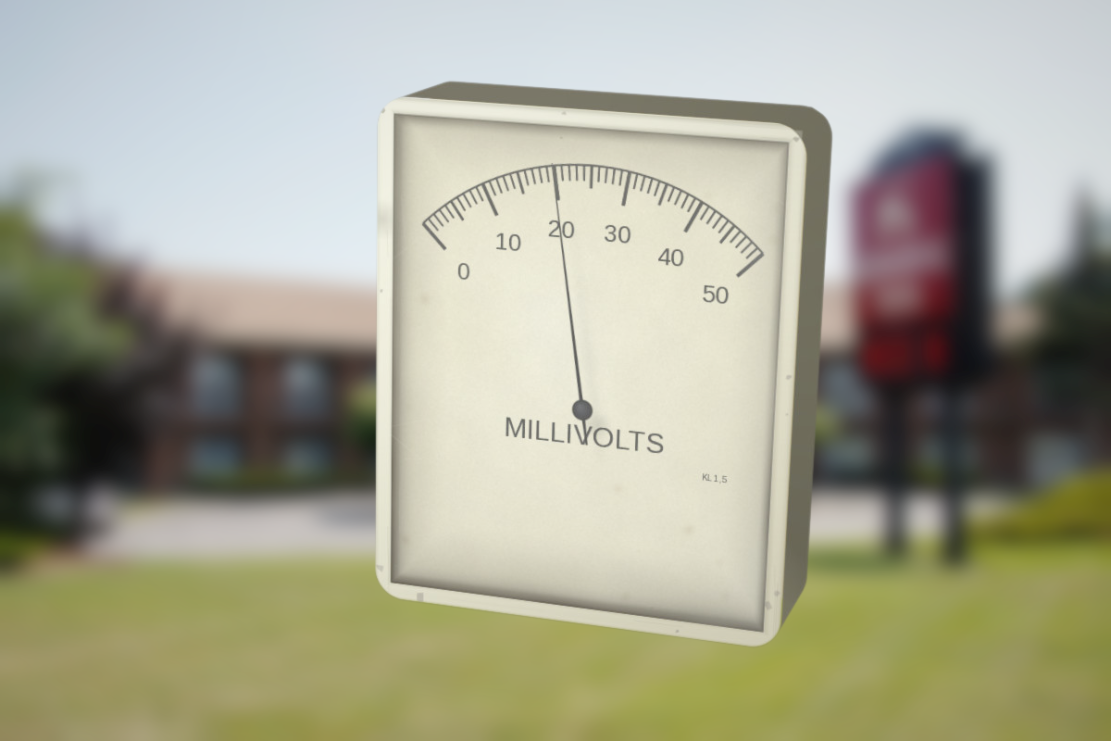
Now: {"value": 20, "unit": "mV"}
